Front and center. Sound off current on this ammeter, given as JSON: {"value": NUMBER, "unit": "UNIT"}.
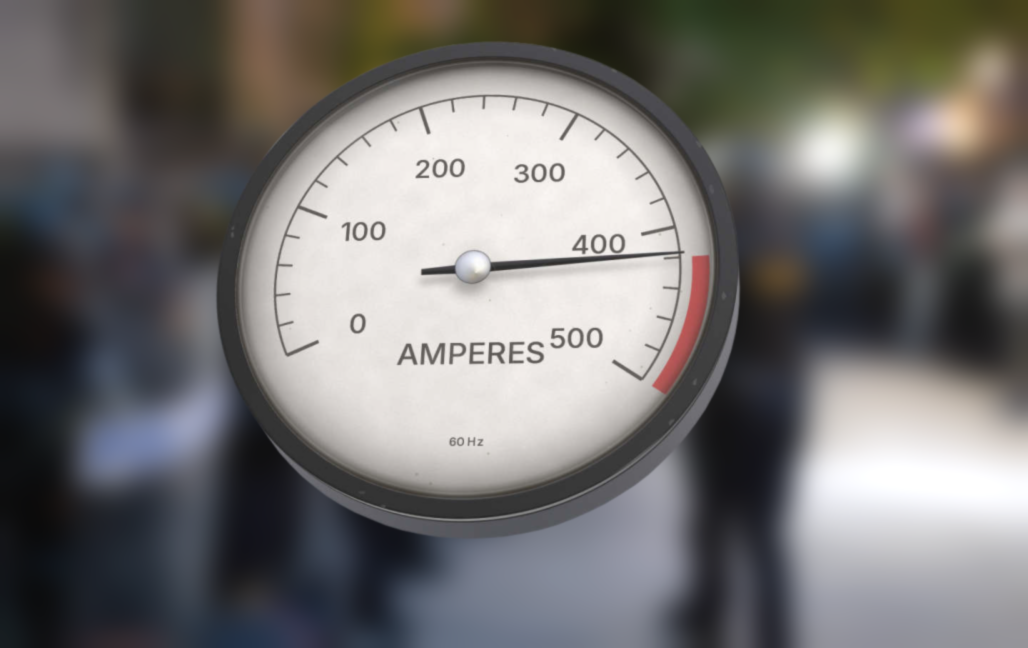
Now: {"value": 420, "unit": "A"}
